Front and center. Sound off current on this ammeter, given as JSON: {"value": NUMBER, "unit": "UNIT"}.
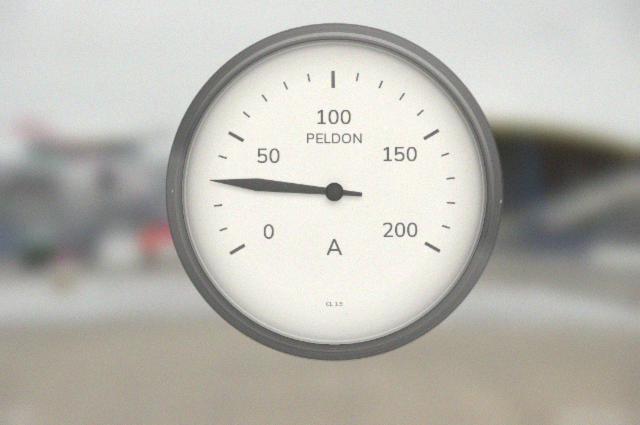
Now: {"value": 30, "unit": "A"}
